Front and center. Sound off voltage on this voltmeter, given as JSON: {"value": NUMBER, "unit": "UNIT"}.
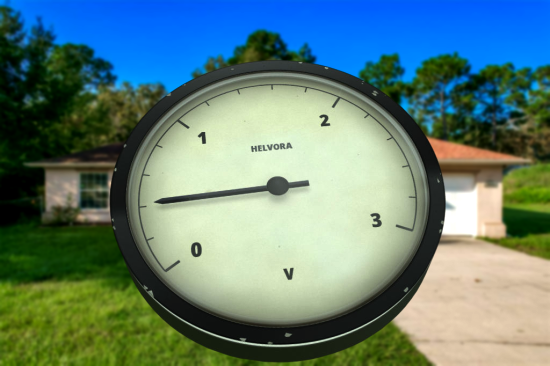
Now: {"value": 0.4, "unit": "V"}
